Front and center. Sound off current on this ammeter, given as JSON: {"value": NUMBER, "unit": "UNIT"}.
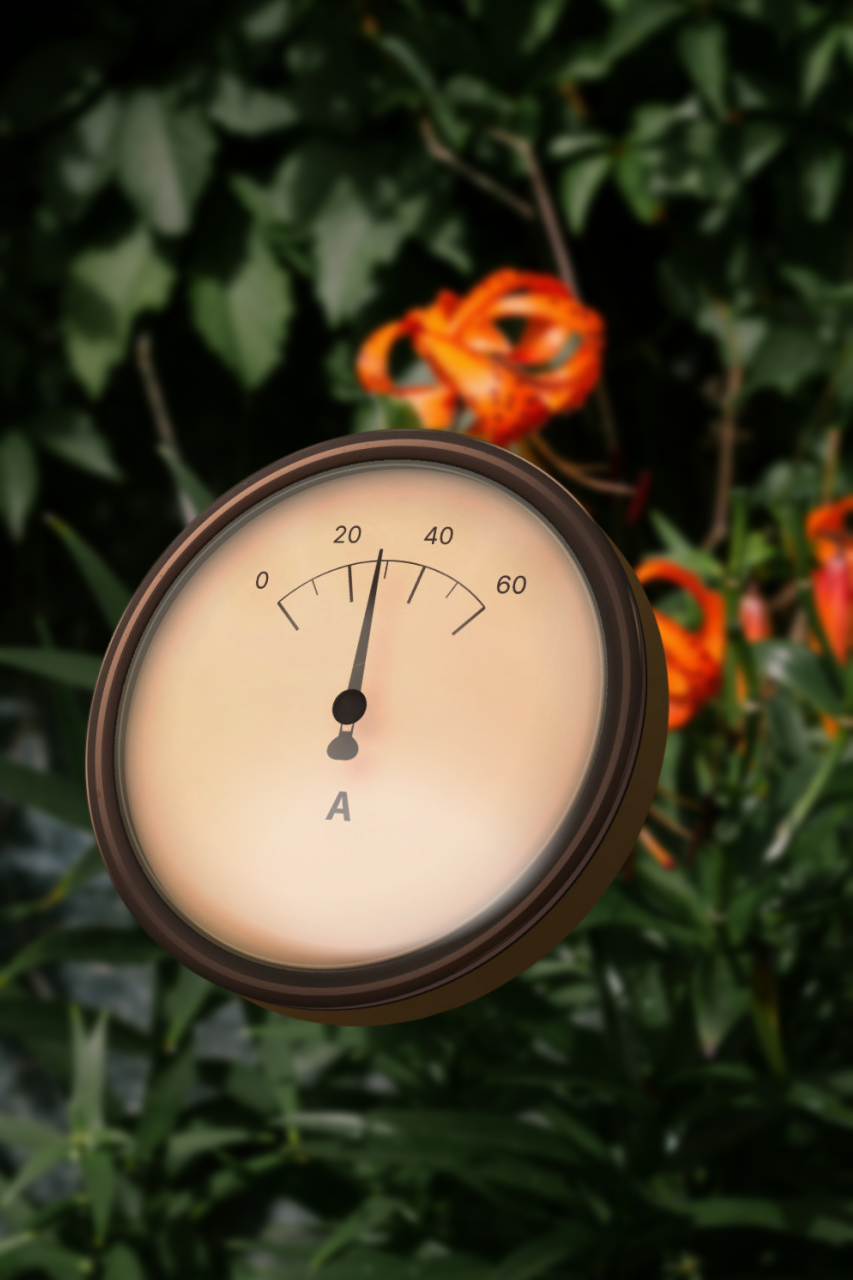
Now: {"value": 30, "unit": "A"}
